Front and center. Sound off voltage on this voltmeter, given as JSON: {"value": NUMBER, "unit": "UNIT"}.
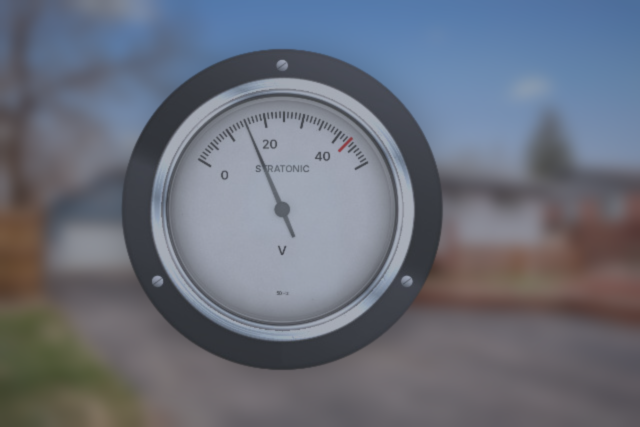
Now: {"value": 15, "unit": "V"}
